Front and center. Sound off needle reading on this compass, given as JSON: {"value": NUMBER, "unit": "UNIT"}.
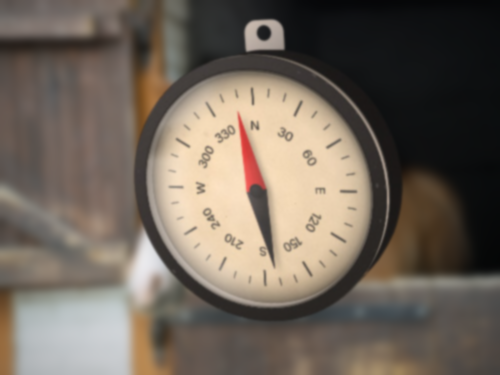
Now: {"value": 350, "unit": "°"}
